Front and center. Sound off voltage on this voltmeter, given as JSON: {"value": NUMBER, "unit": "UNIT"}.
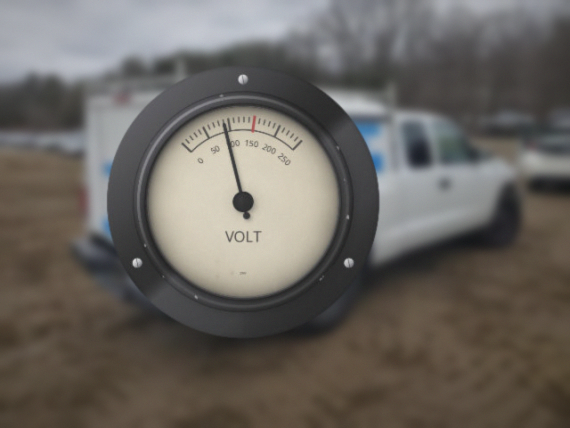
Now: {"value": 90, "unit": "V"}
